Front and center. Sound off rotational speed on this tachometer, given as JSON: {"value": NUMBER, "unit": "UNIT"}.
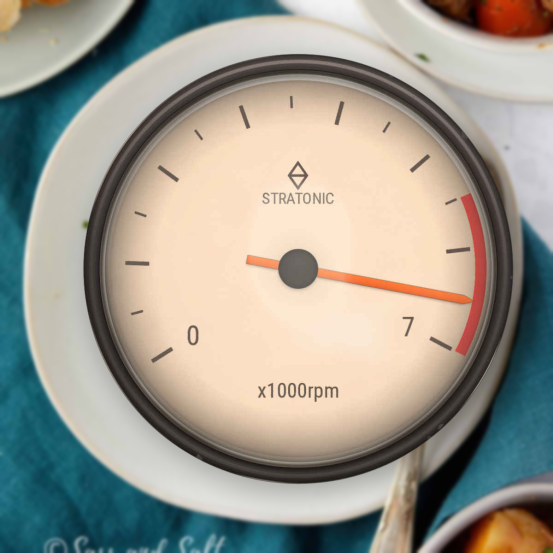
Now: {"value": 6500, "unit": "rpm"}
